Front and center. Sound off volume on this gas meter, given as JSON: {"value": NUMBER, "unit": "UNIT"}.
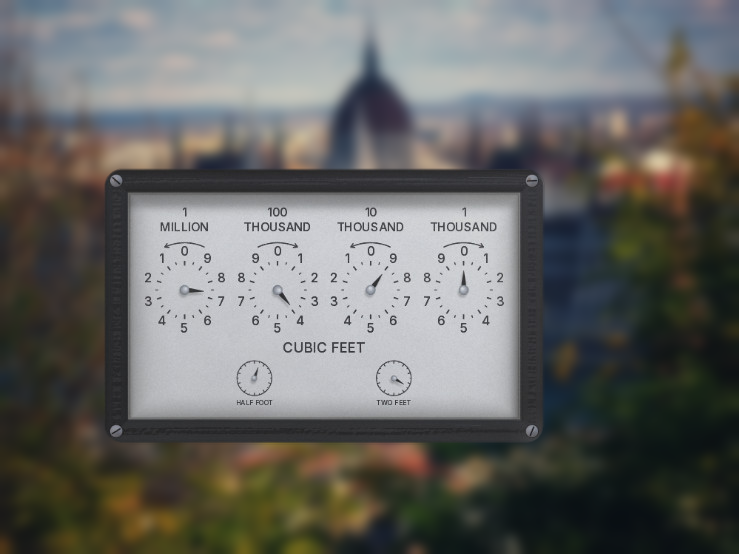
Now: {"value": 739000, "unit": "ft³"}
